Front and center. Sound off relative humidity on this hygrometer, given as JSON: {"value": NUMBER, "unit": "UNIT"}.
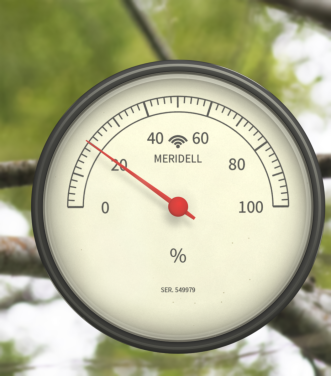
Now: {"value": 20, "unit": "%"}
